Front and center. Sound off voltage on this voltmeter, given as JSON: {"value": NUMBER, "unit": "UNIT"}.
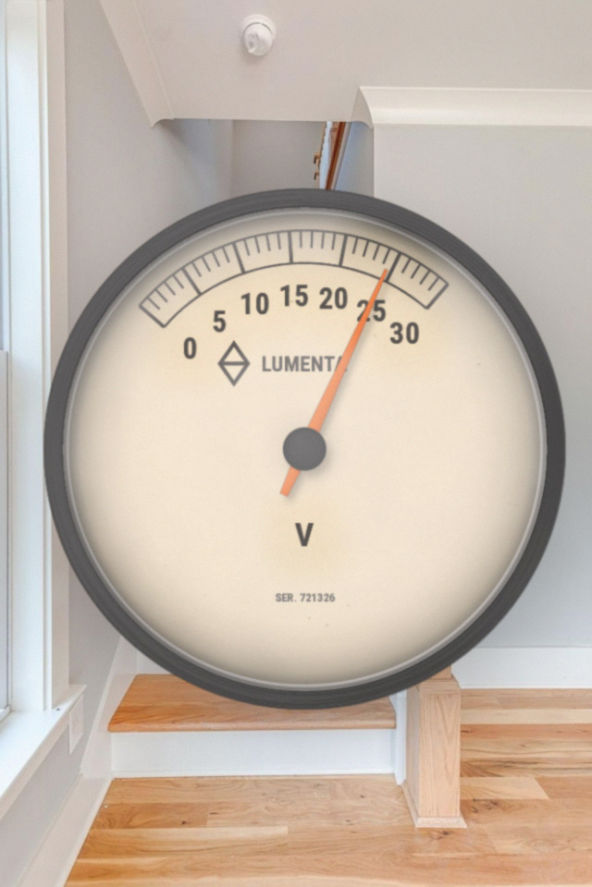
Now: {"value": 24.5, "unit": "V"}
